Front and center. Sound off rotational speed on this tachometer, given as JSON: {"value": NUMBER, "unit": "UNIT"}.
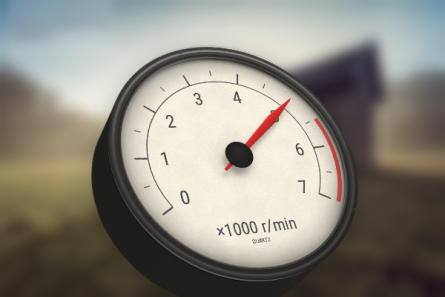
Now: {"value": 5000, "unit": "rpm"}
